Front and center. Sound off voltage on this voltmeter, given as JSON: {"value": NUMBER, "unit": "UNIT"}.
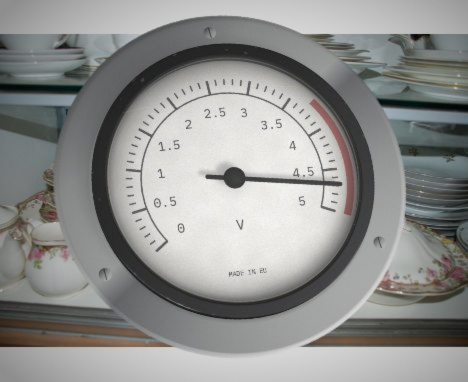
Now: {"value": 4.7, "unit": "V"}
